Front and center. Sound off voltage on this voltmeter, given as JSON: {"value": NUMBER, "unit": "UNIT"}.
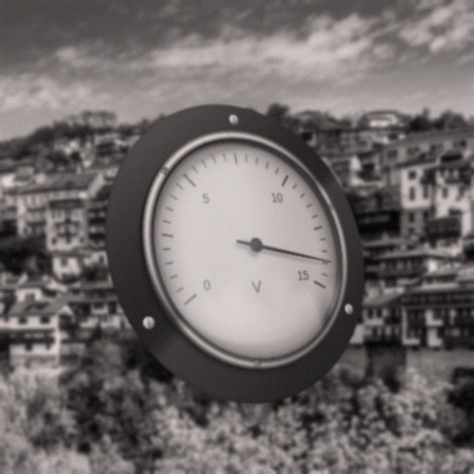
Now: {"value": 14, "unit": "V"}
